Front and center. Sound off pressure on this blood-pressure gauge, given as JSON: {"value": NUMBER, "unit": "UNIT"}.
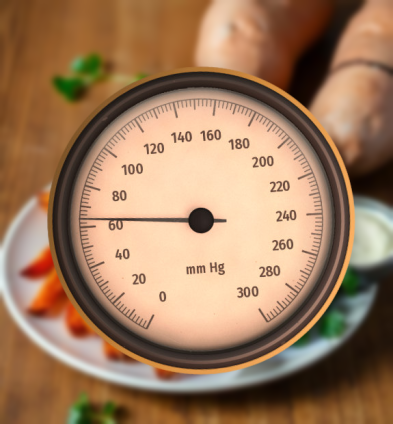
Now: {"value": 64, "unit": "mmHg"}
